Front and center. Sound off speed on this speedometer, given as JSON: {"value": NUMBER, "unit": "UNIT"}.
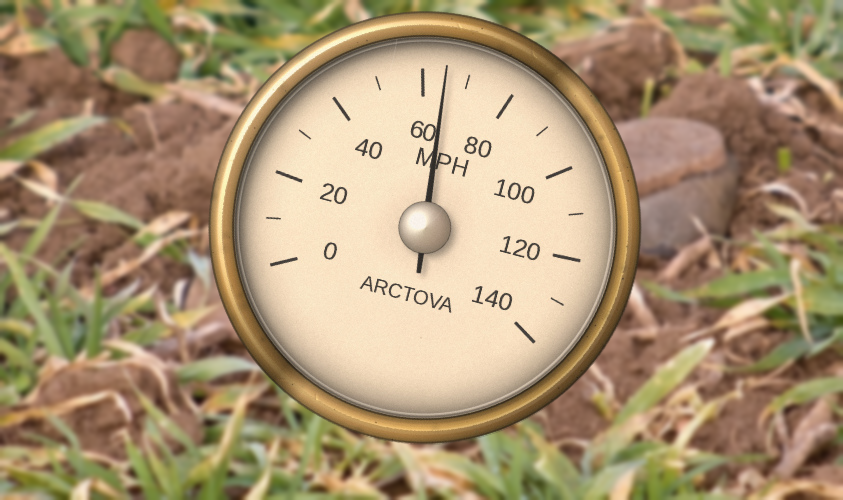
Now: {"value": 65, "unit": "mph"}
